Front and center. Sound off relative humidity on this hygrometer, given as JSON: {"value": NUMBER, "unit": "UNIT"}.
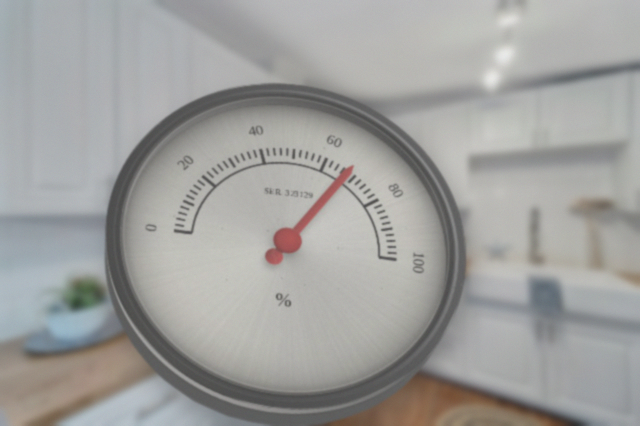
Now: {"value": 68, "unit": "%"}
